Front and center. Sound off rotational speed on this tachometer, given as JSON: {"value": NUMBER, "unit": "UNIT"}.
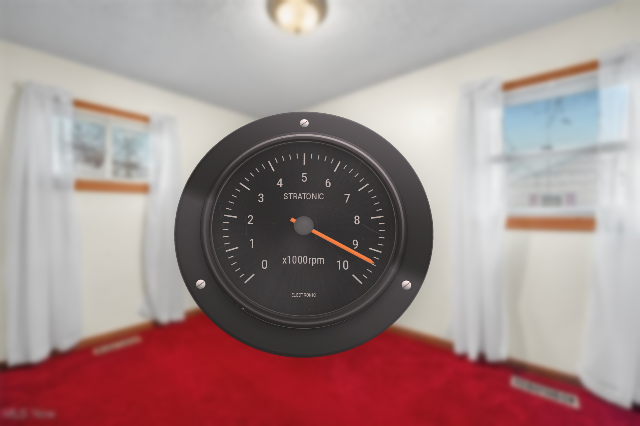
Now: {"value": 9400, "unit": "rpm"}
